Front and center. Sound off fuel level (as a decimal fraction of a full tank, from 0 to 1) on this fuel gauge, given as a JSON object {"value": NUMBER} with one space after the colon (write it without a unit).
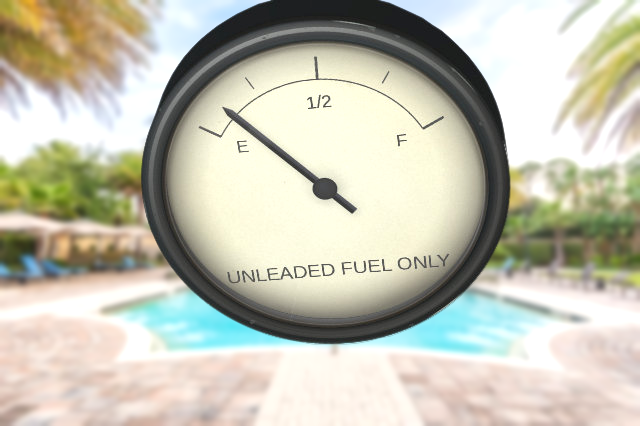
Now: {"value": 0.125}
